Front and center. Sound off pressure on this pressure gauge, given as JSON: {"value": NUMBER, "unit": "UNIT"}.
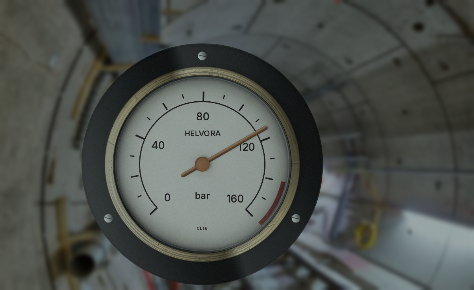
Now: {"value": 115, "unit": "bar"}
